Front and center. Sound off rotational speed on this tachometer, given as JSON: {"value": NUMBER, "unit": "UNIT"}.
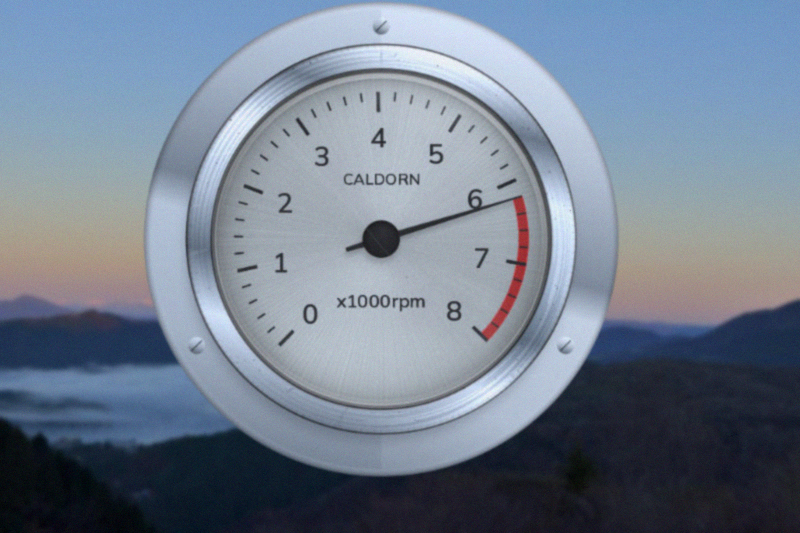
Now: {"value": 6200, "unit": "rpm"}
